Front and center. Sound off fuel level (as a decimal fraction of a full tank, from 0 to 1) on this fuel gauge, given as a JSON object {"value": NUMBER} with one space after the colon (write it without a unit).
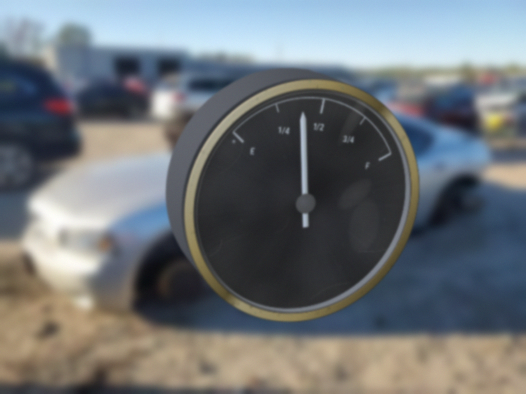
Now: {"value": 0.375}
